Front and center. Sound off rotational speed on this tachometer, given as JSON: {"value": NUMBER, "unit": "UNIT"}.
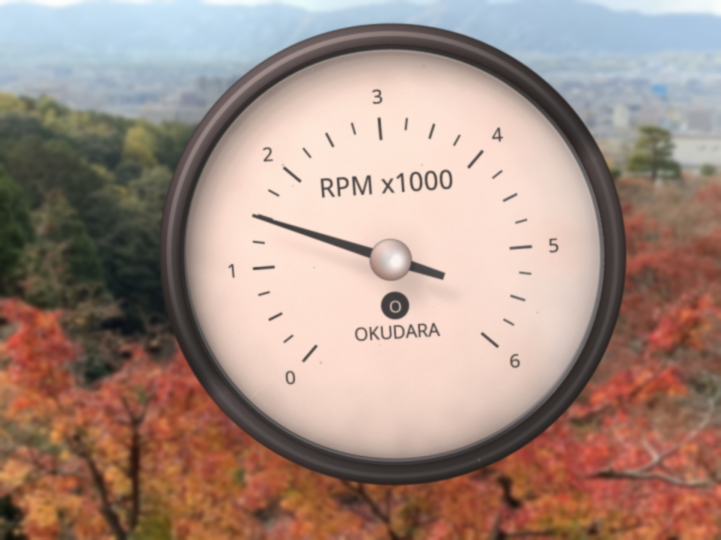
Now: {"value": 1500, "unit": "rpm"}
